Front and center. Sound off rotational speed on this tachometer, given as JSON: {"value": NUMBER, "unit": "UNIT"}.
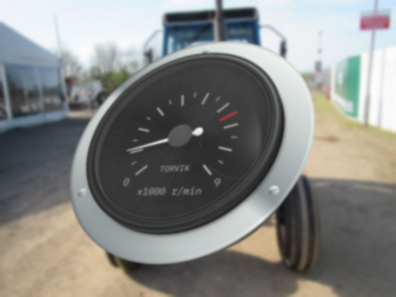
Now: {"value": 1000, "unit": "rpm"}
